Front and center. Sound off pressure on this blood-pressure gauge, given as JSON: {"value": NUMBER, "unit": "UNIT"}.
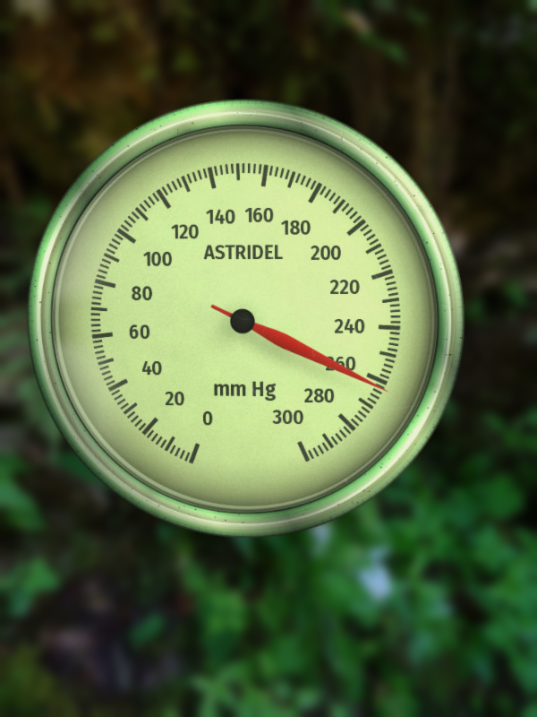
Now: {"value": 262, "unit": "mmHg"}
